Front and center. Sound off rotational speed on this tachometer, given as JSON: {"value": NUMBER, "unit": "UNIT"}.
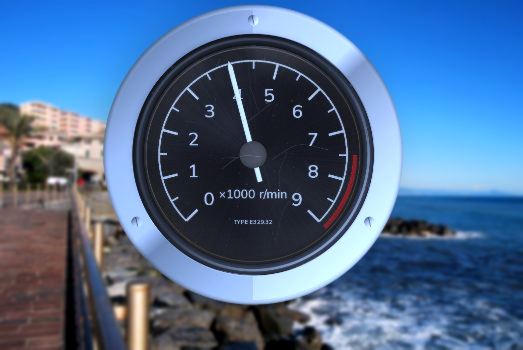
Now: {"value": 4000, "unit": "rpm"}
